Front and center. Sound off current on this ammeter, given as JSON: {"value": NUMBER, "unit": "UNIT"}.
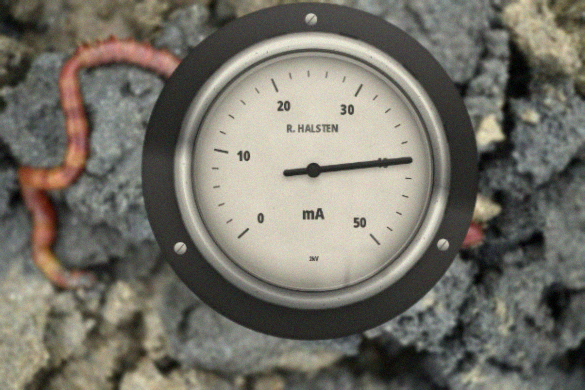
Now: {"value": 40, "unit": "mA"}
